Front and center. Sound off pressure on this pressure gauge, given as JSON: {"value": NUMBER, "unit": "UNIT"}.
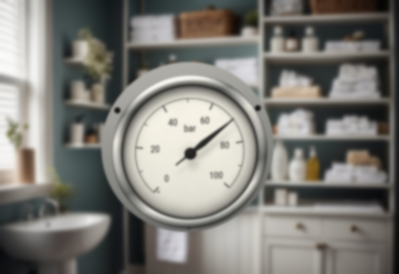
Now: {"value": 70, "unit": "bar"}
